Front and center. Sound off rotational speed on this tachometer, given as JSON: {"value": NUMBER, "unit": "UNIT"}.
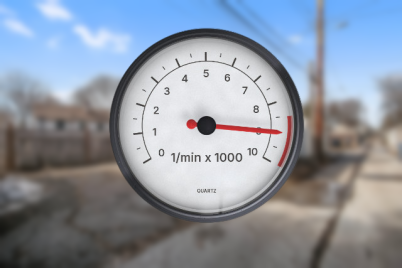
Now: {"value": 9000, "unit": "rpm"}
